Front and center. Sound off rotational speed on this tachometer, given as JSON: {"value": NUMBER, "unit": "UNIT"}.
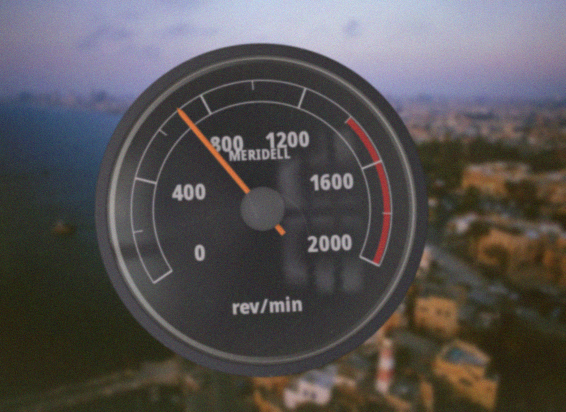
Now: {"value": 700, "unit": "rpm"}
